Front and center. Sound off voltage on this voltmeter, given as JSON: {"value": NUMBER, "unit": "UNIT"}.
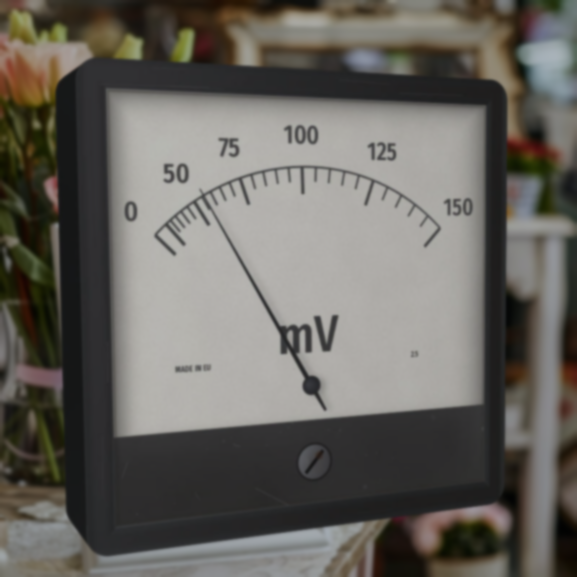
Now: {"value": 55, "unit": "mV"}
